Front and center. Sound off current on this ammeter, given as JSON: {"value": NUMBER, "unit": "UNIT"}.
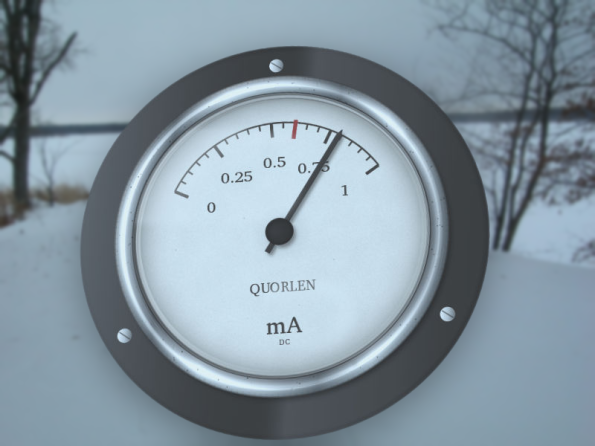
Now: {"value": 0.8, "unit": "mA"}
